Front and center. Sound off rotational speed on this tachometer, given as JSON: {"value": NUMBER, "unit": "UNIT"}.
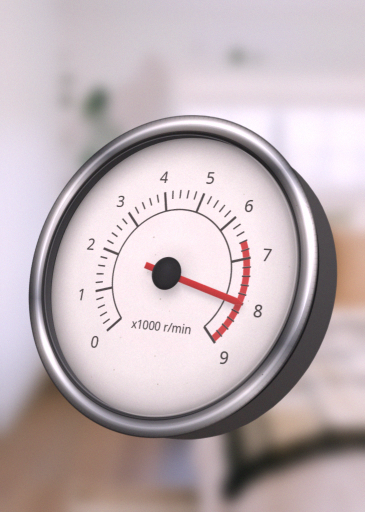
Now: {"value": 8000, "unit": "rpm"}
